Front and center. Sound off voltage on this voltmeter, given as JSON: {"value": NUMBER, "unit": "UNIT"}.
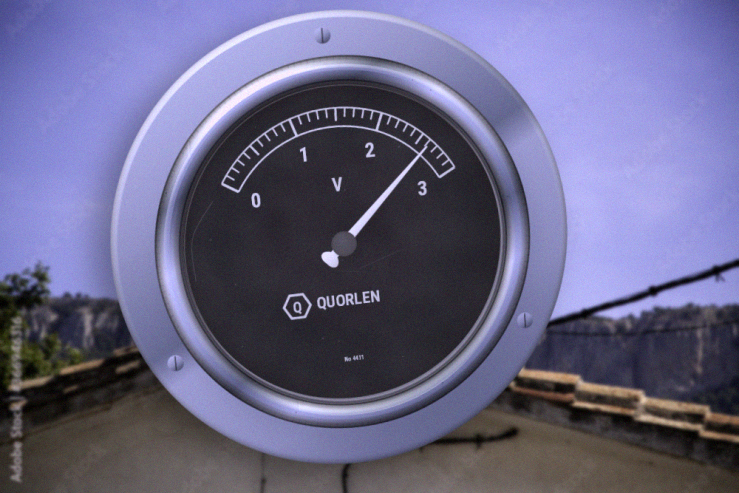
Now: {"value": 2.6, "unit": "V"}
